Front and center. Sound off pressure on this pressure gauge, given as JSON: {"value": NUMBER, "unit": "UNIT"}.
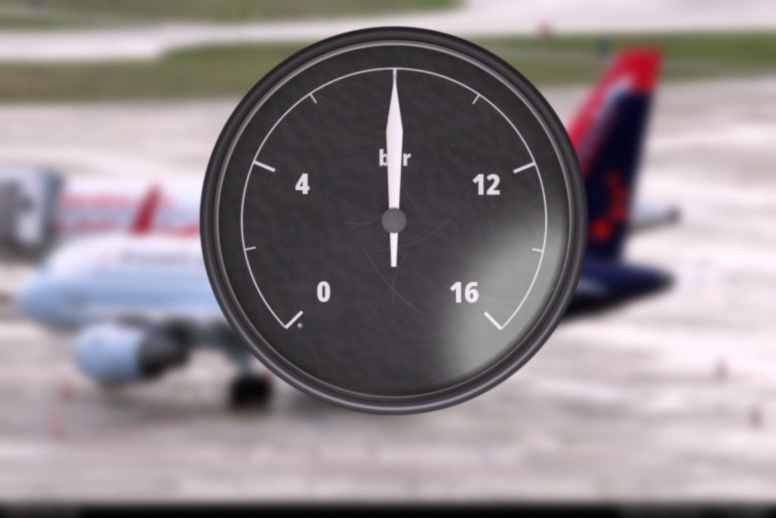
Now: {"value": 8, "unit": "bar"}
